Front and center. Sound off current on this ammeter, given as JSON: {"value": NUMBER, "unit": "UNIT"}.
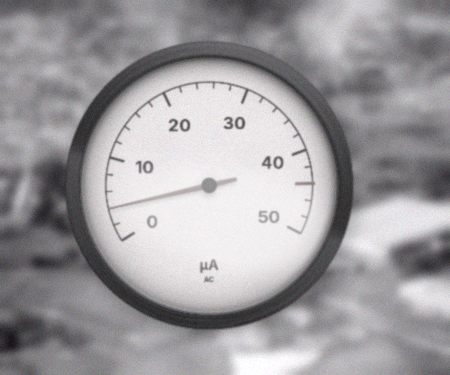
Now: {"value": 4, "unit": "µA"}
